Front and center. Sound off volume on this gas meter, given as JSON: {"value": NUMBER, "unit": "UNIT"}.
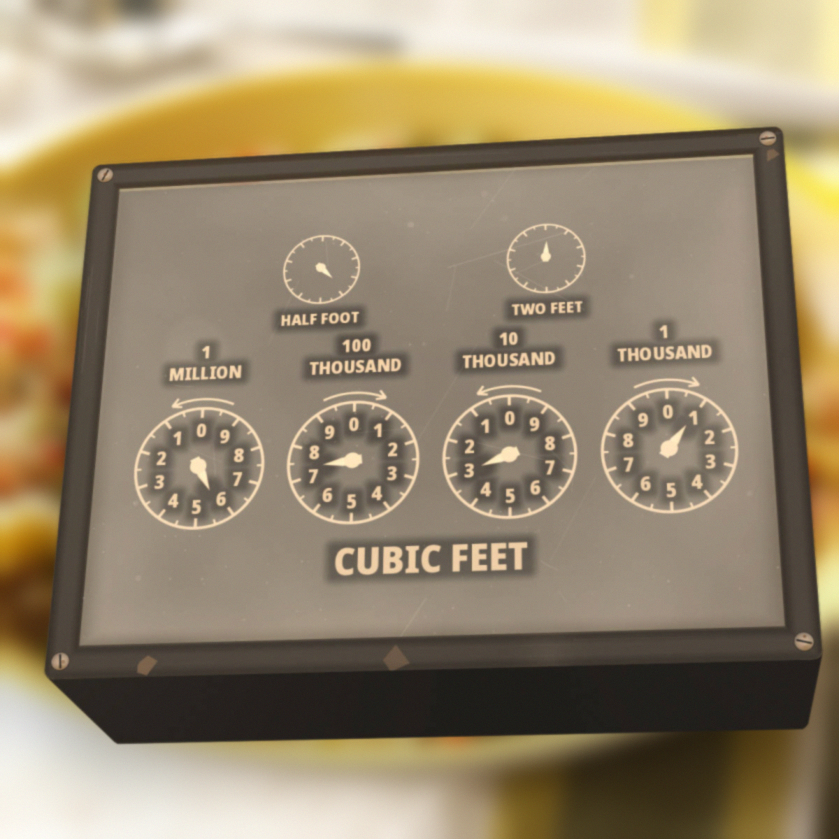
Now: {"value": 573100, "unit": "ft³"}
